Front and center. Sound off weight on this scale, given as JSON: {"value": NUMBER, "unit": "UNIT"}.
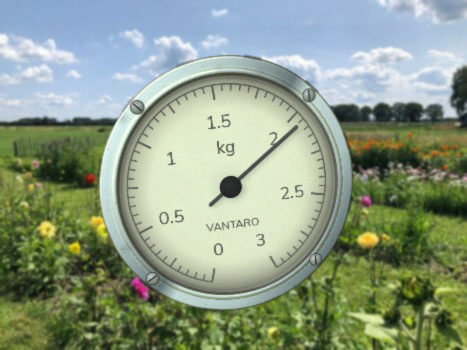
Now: {"value": 2.05, "unit": "kg"}
